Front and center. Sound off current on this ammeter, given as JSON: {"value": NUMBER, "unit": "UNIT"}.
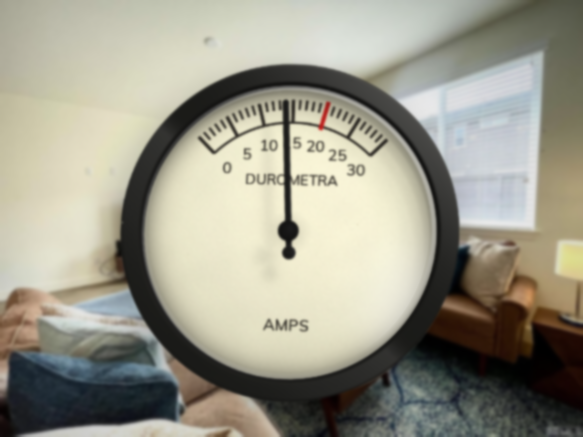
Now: {"value": 14, "unit": "A"}
